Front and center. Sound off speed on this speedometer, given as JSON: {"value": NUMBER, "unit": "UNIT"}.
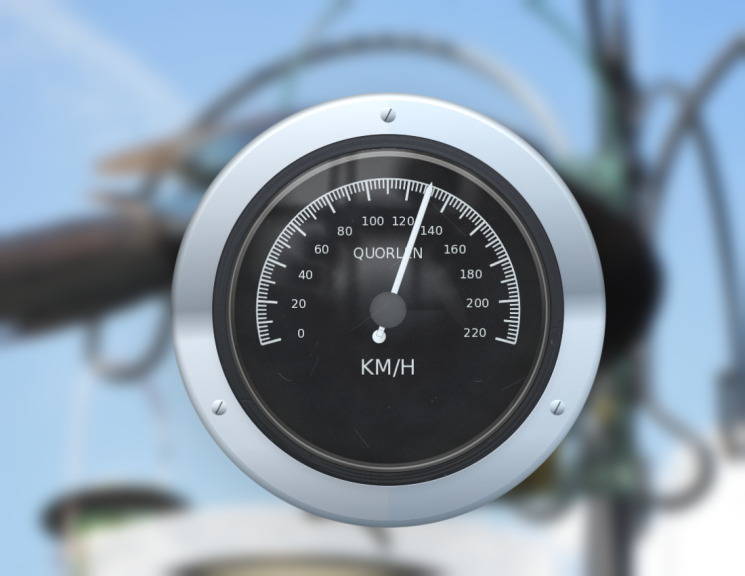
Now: {"value": 130, "unit": "km/h"}
